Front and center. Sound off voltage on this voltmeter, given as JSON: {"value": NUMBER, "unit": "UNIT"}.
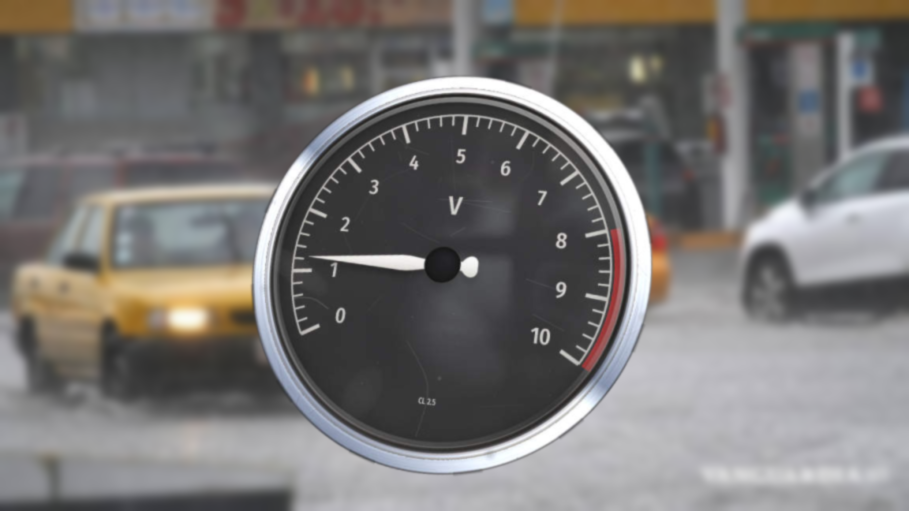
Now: {"value": 1.2, "unit": "V"}
